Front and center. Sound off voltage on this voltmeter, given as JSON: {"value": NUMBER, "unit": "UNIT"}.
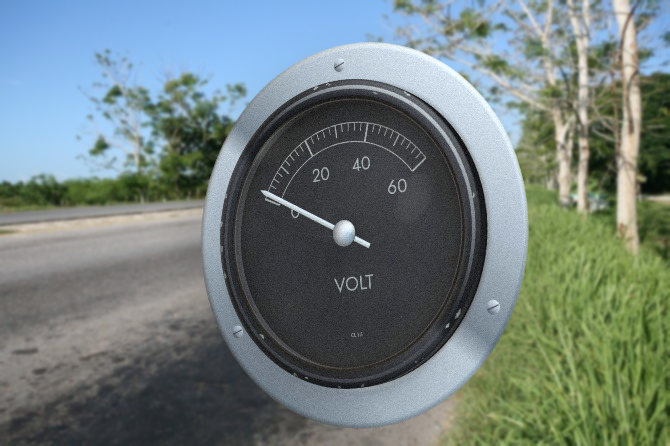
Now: {"value": 2, "unit": "V"}
